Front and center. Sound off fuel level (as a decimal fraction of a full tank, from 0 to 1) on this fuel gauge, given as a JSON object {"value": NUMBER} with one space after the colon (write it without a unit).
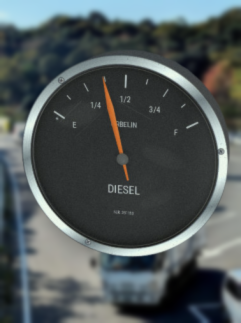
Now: {"value": 0.375}
